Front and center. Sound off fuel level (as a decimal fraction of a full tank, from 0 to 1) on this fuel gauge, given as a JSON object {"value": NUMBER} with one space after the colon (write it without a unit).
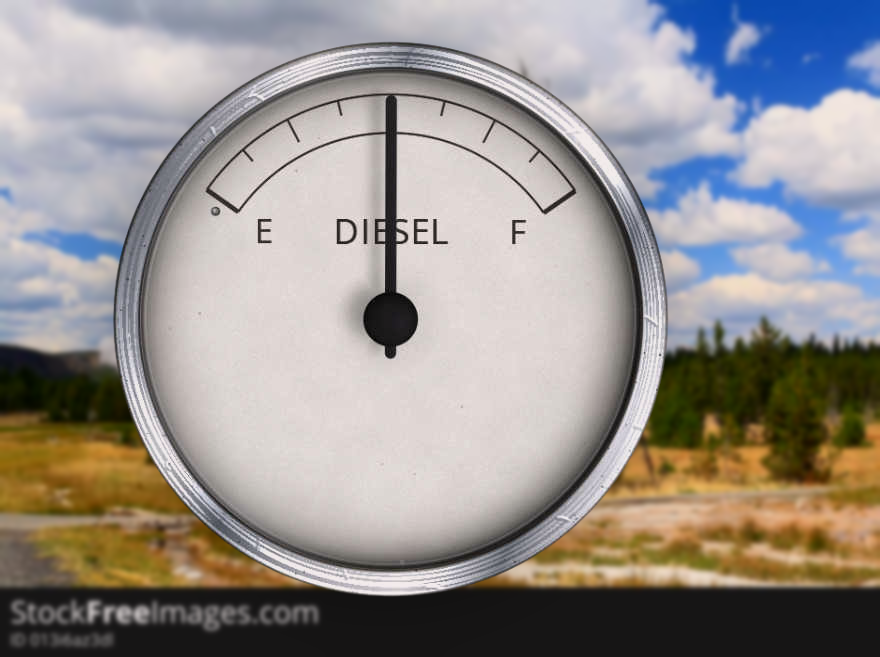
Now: {"value": 0.5}
